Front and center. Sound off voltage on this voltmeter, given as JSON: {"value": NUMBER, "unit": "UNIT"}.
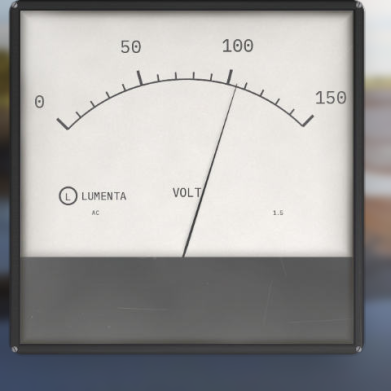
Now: {"value": 105, "unit": "V"}
